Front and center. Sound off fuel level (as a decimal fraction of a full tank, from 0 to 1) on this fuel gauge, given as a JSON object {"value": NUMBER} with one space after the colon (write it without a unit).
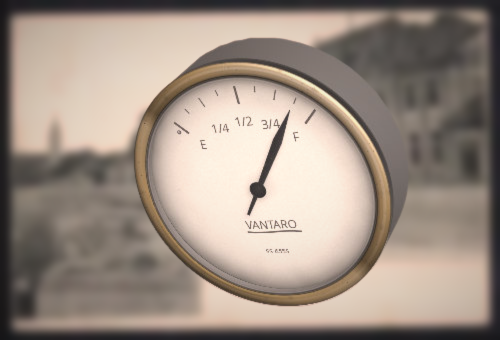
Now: {"value": 0.875}
